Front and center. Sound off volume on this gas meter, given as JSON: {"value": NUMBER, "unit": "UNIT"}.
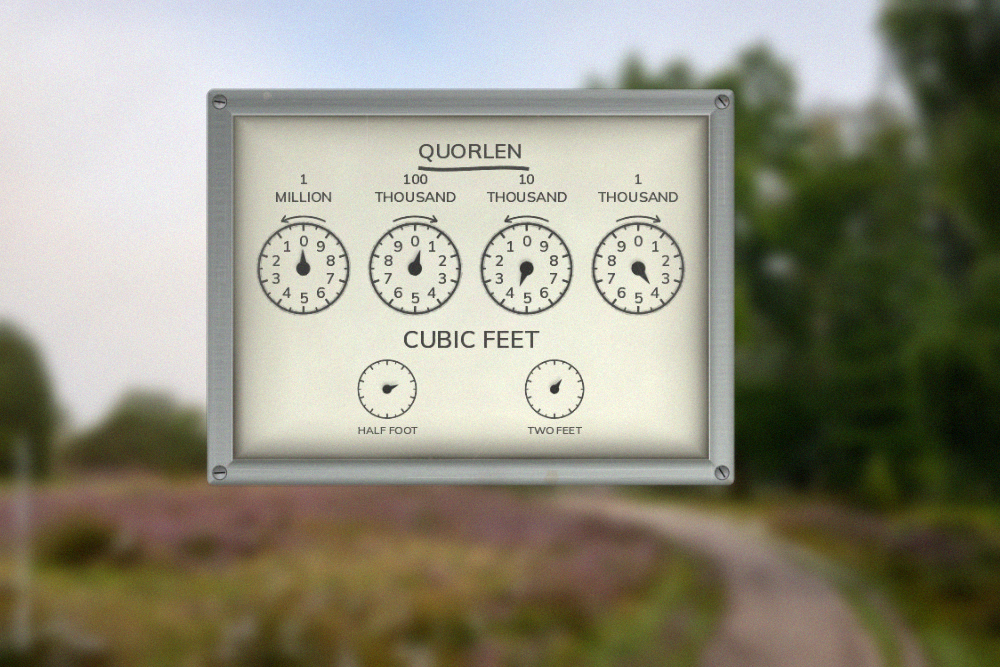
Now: {"value": 4400, "unit": "ft³"}
